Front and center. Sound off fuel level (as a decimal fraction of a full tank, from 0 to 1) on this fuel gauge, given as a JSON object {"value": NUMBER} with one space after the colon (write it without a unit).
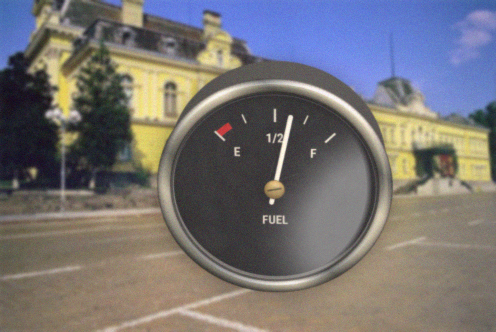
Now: {"value": 0.625}
